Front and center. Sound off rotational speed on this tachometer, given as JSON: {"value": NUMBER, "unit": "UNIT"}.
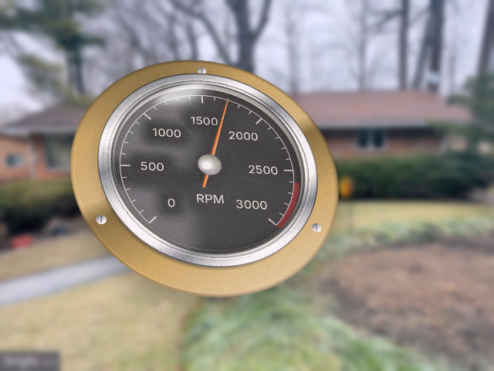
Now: {"value": 1700, "unit": "rpm"}
